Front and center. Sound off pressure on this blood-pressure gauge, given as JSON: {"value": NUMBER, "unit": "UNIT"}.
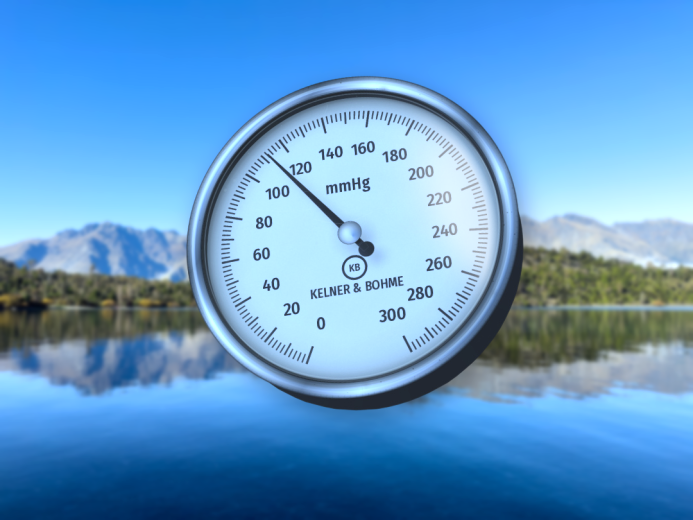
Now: {"value": 112, "unit": "mmHg"}
